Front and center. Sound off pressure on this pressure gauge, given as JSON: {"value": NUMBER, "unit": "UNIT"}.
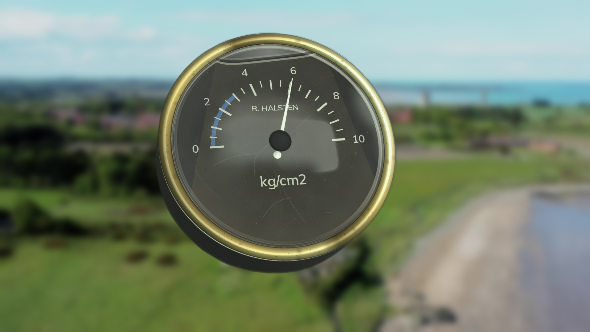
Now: {"value": 6, "unit": "kg/cm²"}
